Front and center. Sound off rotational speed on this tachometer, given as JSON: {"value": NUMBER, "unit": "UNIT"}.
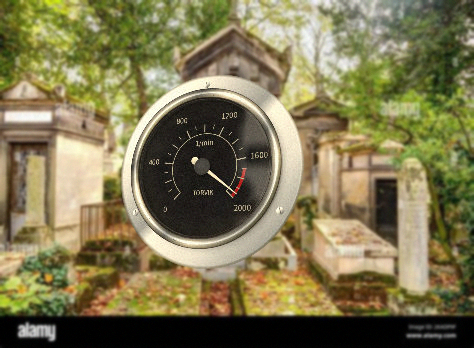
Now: {"value": 1950, "unit": "rpm"}
